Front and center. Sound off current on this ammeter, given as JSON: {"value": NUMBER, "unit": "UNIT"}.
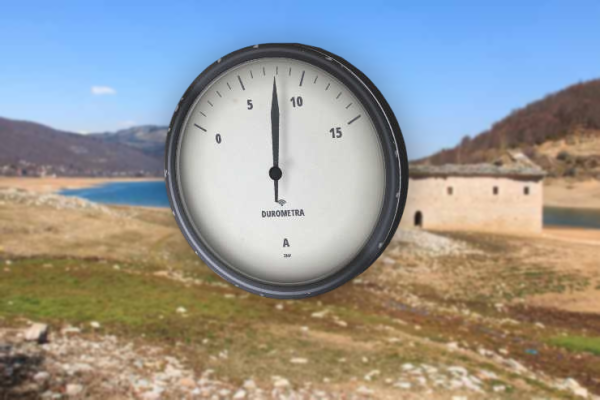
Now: {"value": 8, "unit": "A"}
